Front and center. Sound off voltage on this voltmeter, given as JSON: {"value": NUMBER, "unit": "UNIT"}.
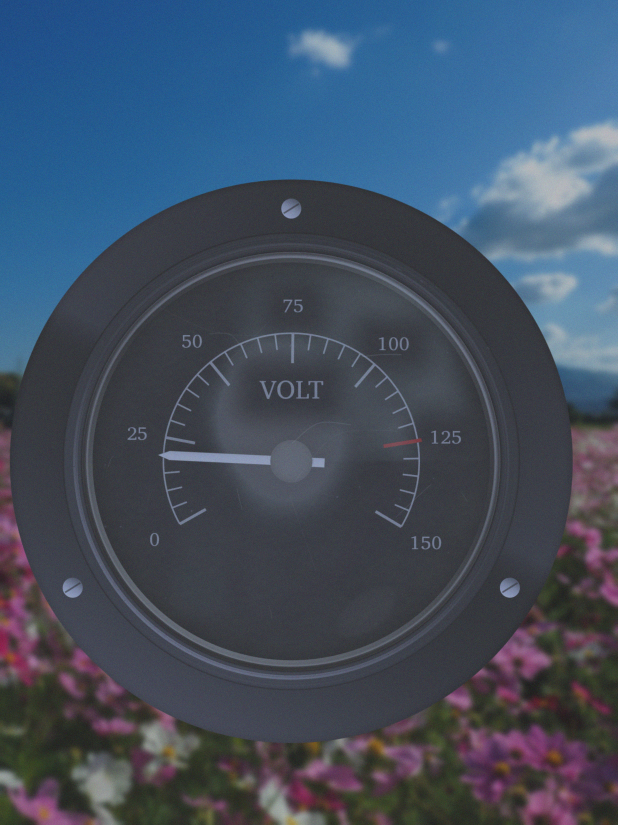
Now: {"value": 20, "unit": "V"}
